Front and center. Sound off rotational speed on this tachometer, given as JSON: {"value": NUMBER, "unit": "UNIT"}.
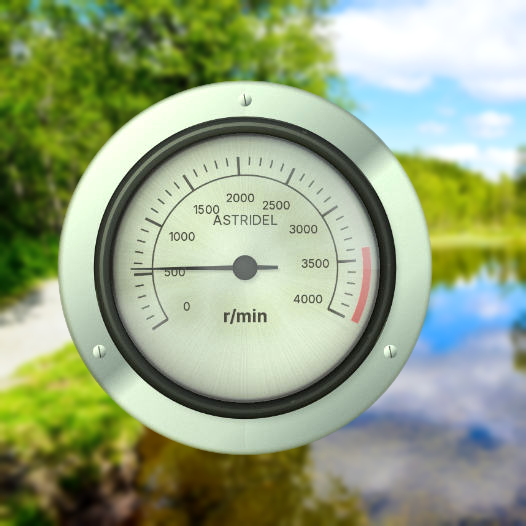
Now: {"value": 550, "unit": "rpm"}
